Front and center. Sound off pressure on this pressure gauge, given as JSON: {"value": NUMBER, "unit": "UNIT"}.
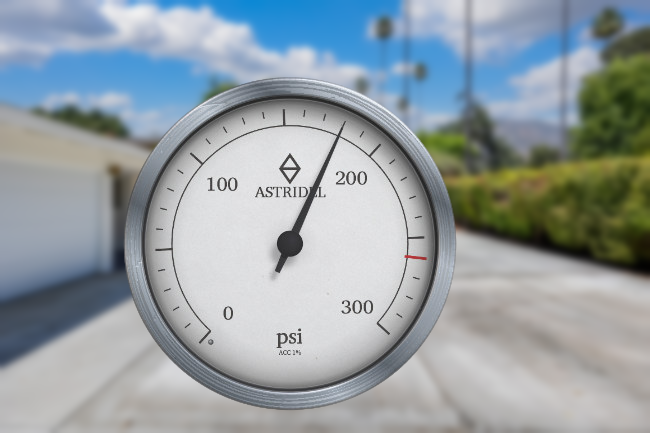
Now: {"value": 180, "unit": "psi"}
